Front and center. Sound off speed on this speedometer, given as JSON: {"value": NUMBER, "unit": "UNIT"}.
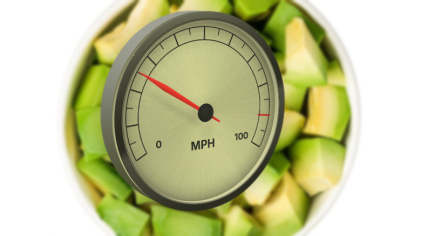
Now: {"value": 25, "unit": "mph"}
